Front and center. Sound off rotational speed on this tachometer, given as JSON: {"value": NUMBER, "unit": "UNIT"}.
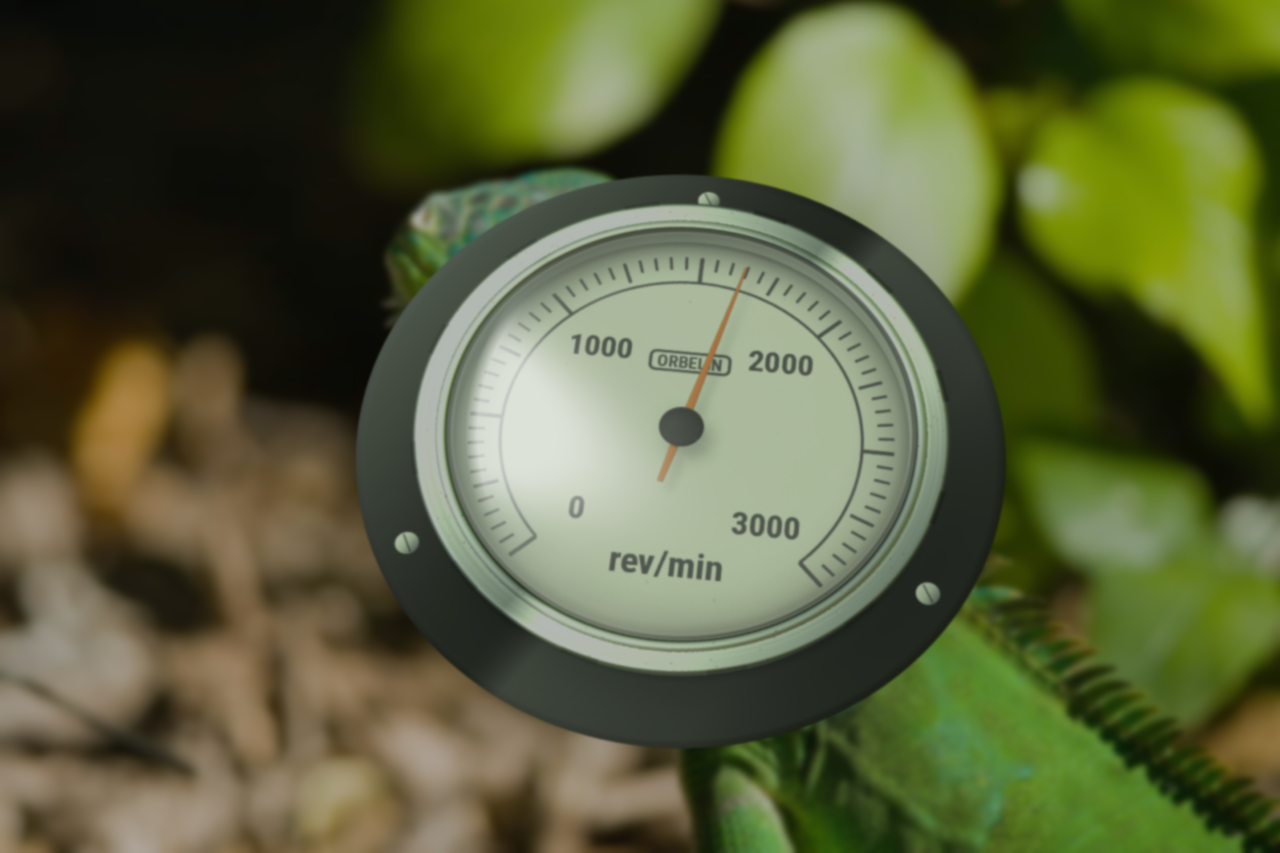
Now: {"value": 1650, "unit": "rpm"}
